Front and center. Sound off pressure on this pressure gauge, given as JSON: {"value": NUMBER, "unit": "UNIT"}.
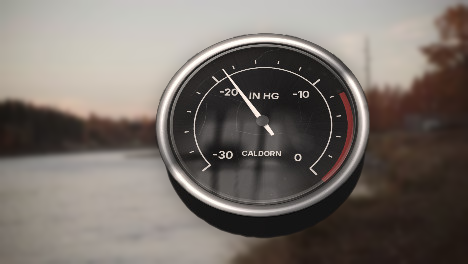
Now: {"value": -19, "unit": "inHg"}
